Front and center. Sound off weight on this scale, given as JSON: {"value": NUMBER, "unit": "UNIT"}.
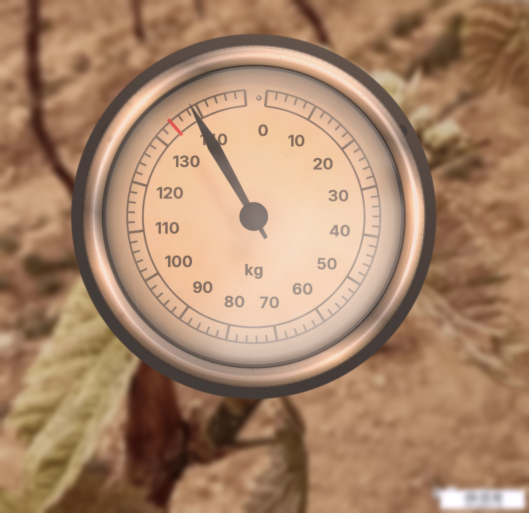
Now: {"value": 139, "unit": "kg"}
